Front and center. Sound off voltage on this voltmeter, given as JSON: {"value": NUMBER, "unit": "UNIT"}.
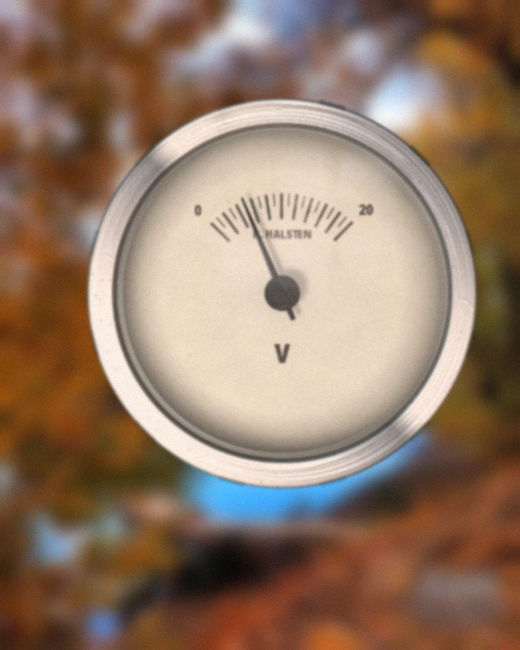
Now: {"value": 5, "unit": "V"}
